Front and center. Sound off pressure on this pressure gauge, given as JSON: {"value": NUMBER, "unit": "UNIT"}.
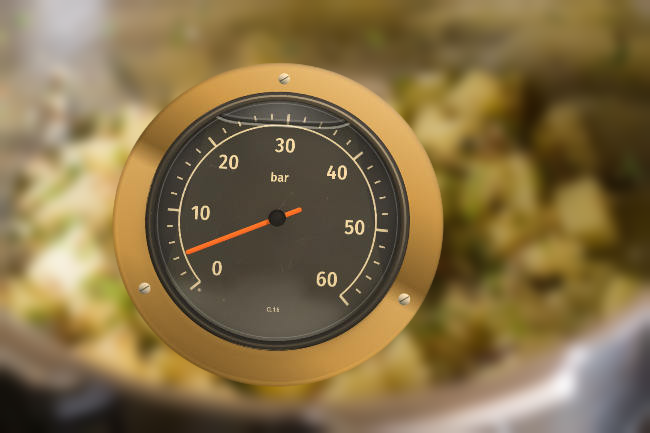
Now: {"value": 4, "unit": "bar"}
